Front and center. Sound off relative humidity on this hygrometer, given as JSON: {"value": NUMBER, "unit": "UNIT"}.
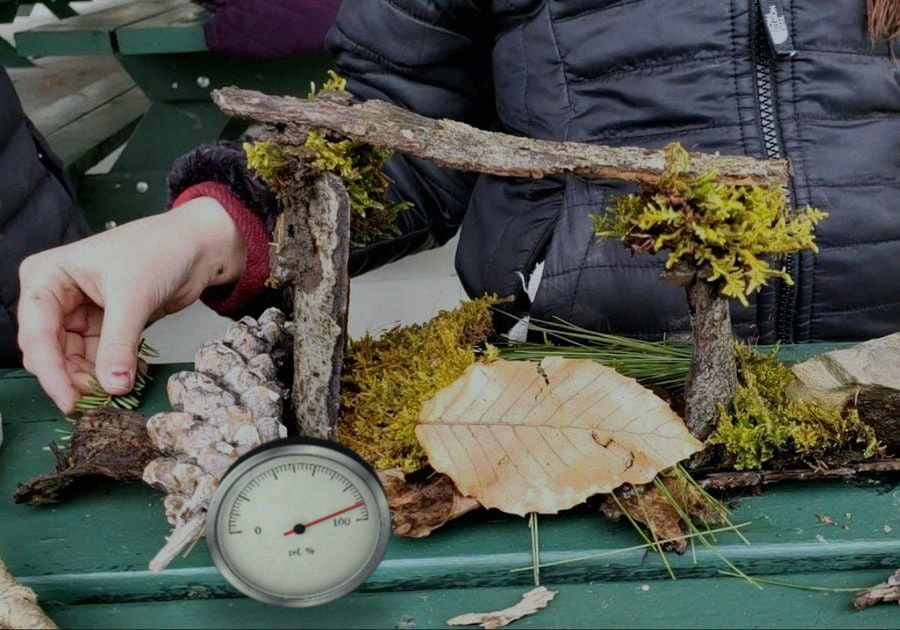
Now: {"value": 90, "unit": "%"}
